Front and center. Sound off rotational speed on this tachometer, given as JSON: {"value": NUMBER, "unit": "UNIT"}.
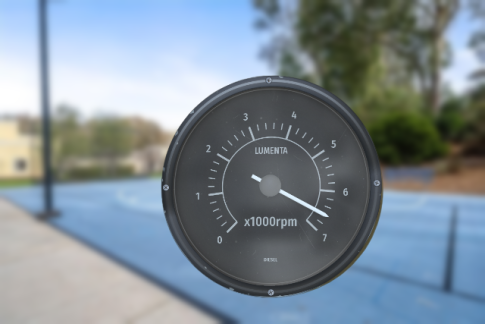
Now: {"value": 6600, "unit": "rpm"}
